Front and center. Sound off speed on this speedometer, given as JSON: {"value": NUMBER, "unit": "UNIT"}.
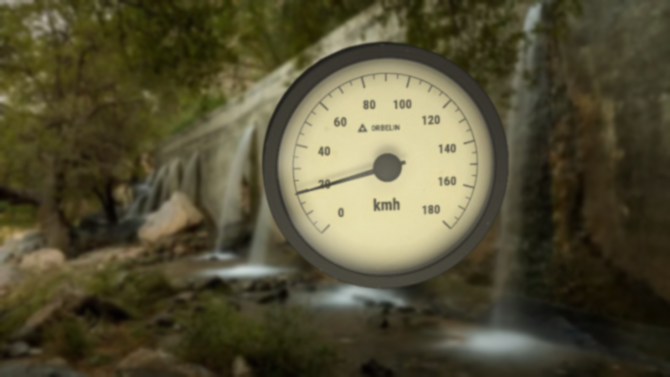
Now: {"value": 20, "unit": "km/h"}
